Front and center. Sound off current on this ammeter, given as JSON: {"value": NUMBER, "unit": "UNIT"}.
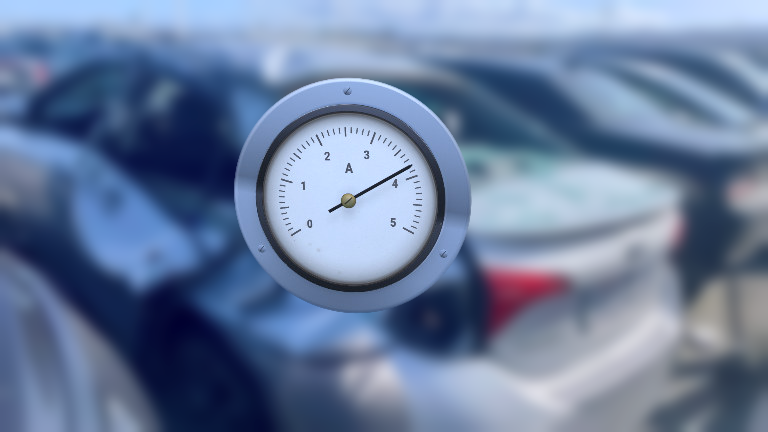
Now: {"value": 3.8, "unit": "A"}
